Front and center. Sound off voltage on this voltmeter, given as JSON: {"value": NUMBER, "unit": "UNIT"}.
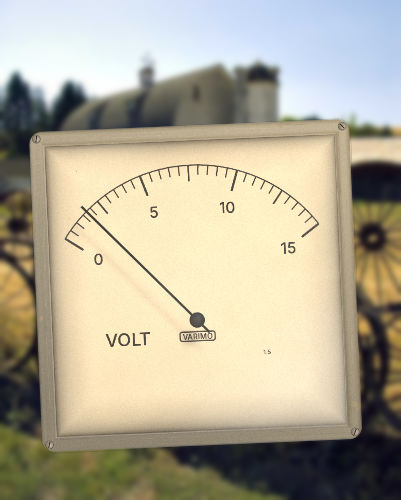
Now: {"value": 1.75, "unit": "V"}
